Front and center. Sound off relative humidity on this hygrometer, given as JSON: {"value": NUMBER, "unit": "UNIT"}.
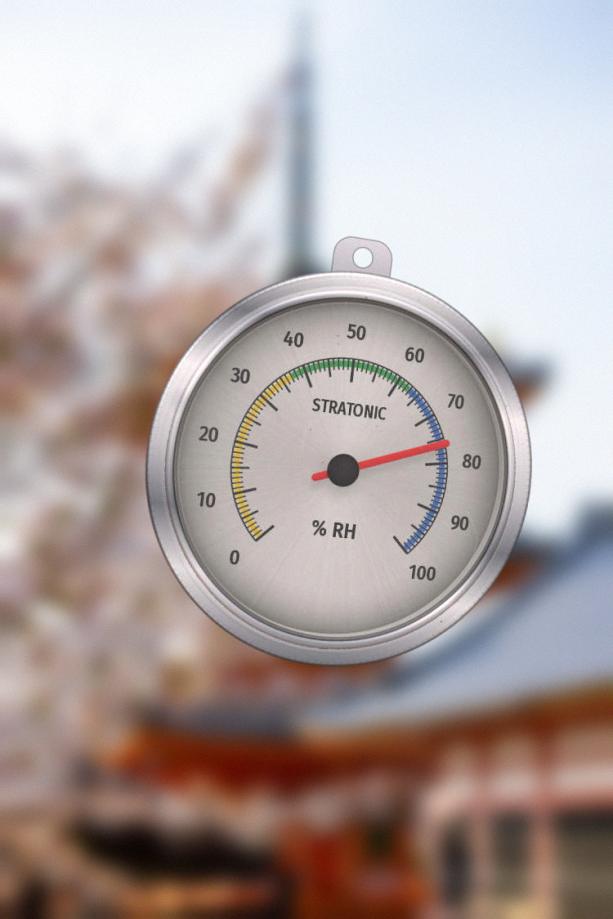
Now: {"value": 76, "unit": "%"}
